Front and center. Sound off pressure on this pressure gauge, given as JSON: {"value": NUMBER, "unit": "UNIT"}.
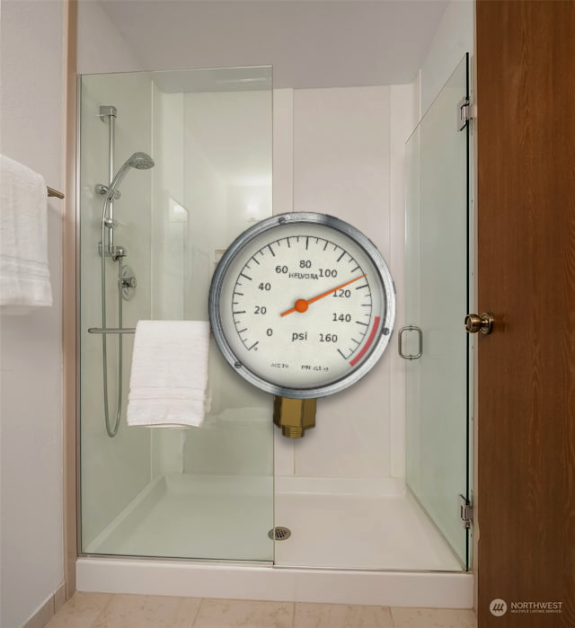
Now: {"value": 115, "unit": "psi"}
